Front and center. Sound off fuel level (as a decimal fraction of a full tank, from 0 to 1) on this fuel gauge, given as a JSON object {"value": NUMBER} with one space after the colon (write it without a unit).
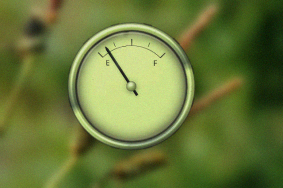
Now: {"value": 0.125}
